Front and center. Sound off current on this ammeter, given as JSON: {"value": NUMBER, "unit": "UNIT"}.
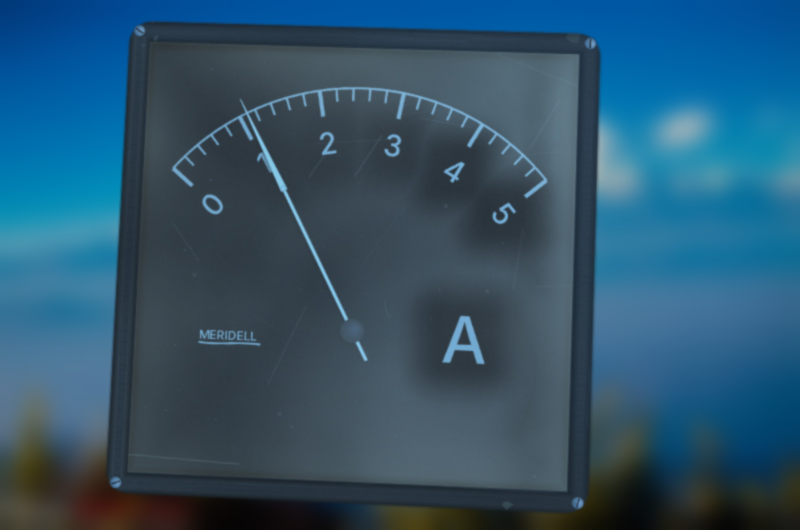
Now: {"value": 1.1, "unit": "A"}
